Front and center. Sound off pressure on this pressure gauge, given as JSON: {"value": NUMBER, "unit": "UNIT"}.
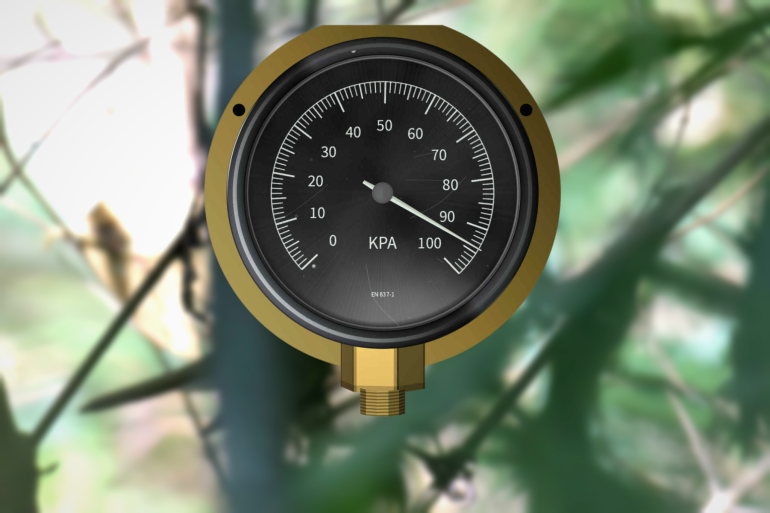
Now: {"value": 94, "unit": "kPa"}
